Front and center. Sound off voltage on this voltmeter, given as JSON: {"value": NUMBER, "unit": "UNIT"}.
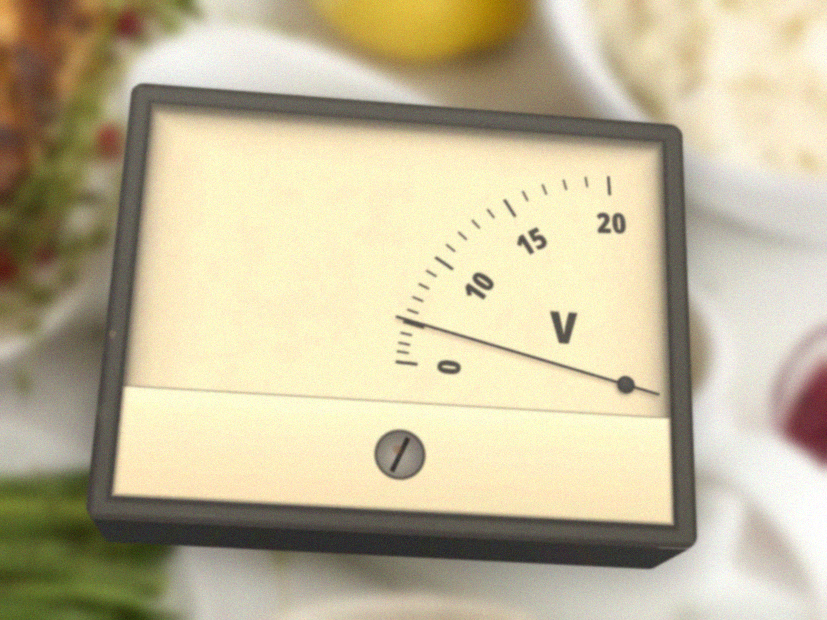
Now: {"value": 5, "unit": "V"}
